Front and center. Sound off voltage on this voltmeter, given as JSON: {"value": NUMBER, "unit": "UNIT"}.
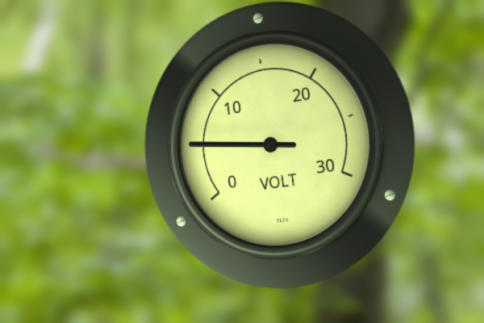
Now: {"value": 5, "unit": "V"}
